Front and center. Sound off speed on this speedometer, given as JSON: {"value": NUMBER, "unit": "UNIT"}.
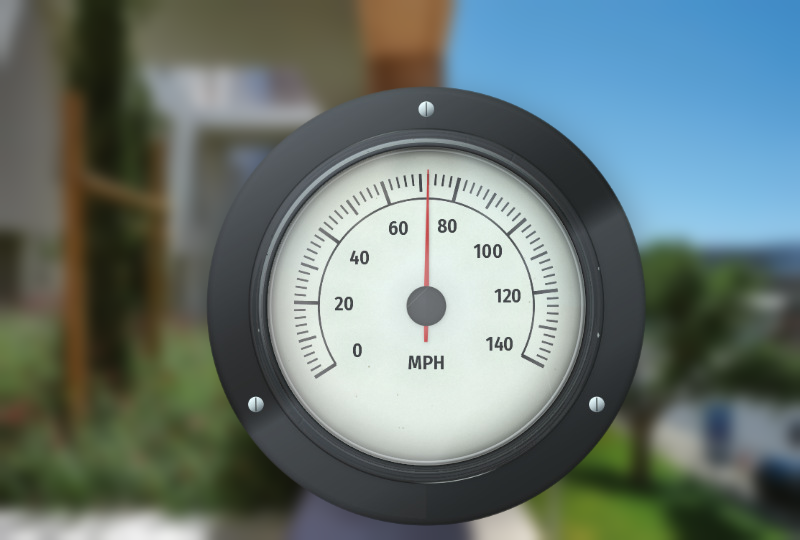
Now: {"value": 72, "unit": "mph"}
